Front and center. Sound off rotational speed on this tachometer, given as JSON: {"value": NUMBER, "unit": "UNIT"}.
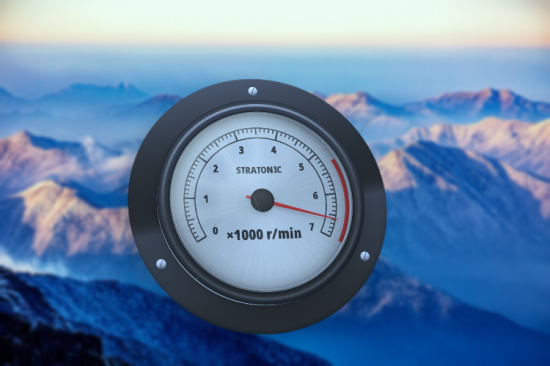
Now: {"value": 6600, "unit": "rpm"}
